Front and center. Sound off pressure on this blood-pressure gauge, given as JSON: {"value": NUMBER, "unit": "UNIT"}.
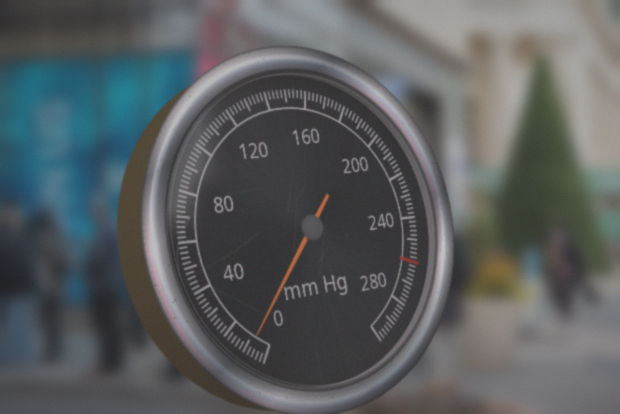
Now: {"value": 10, "unit": "mmHg"}
